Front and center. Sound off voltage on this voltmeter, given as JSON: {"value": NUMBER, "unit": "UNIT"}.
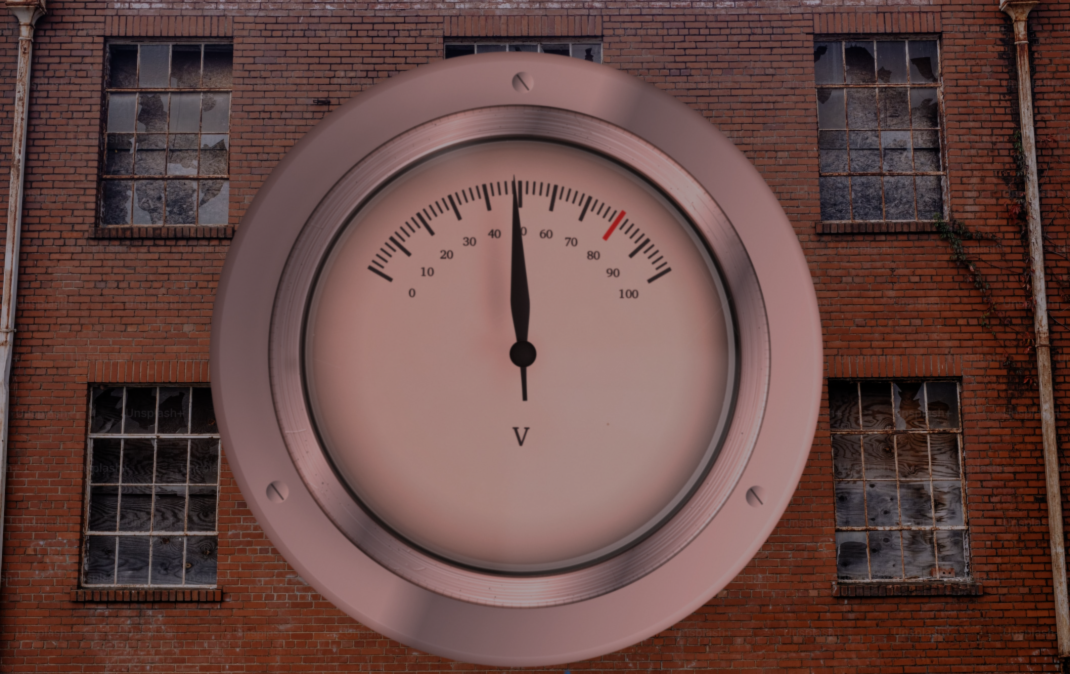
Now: {"value": 48, "unit": "V"}
